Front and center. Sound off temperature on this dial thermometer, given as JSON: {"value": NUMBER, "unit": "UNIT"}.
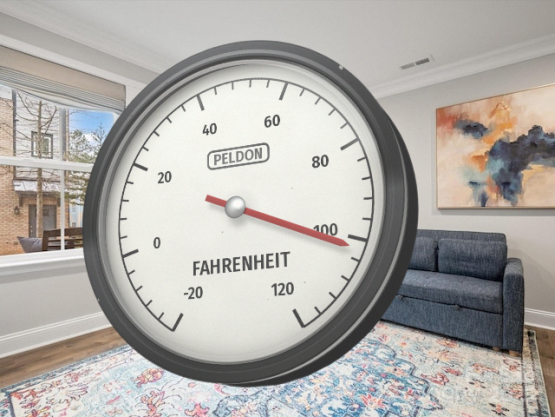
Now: {"value": 102, "unit": "°F"}
